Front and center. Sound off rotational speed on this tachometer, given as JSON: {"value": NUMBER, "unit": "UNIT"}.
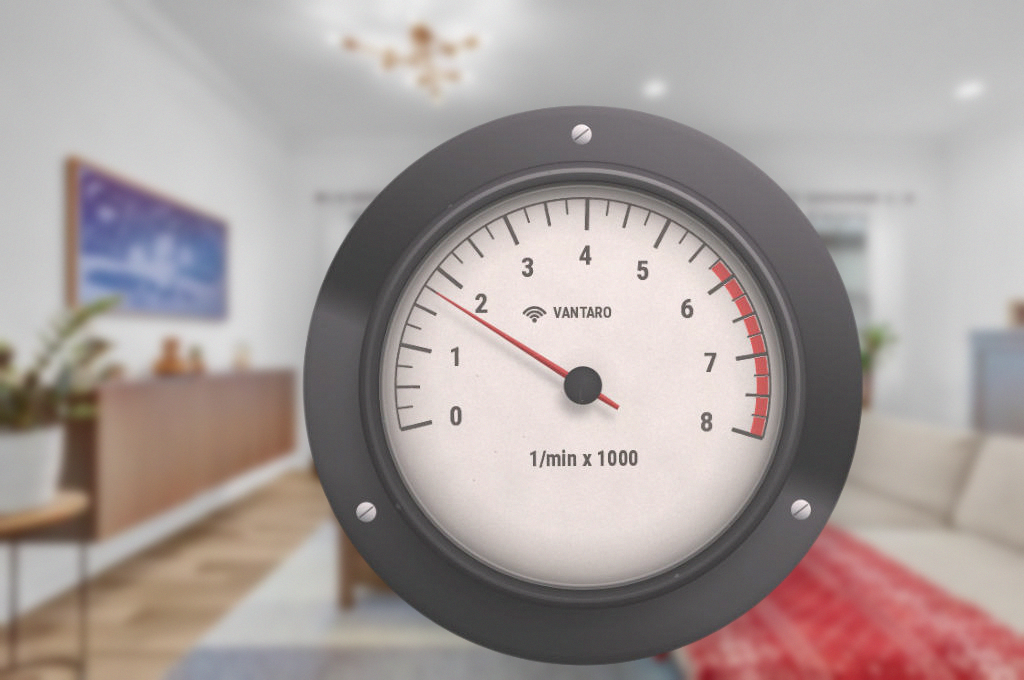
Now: {"value": 1750, "unit": "rpm"}
